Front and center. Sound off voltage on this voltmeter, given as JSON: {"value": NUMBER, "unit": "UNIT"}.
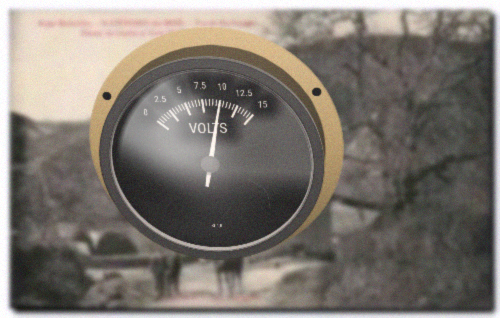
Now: {"value": 10, "unit": "V"}
